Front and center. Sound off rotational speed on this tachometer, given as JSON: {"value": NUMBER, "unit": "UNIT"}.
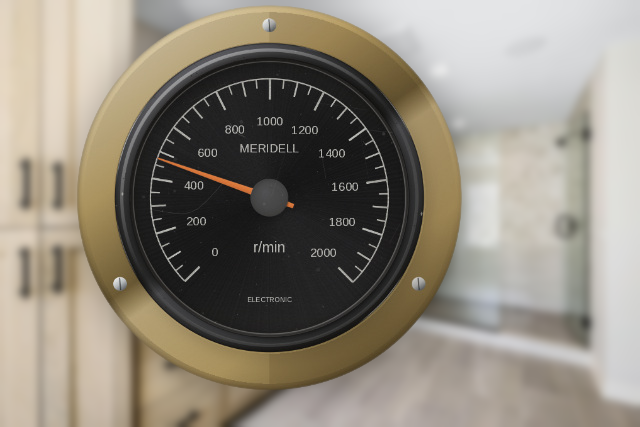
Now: {"value": 475, "unit": "rpm"}
